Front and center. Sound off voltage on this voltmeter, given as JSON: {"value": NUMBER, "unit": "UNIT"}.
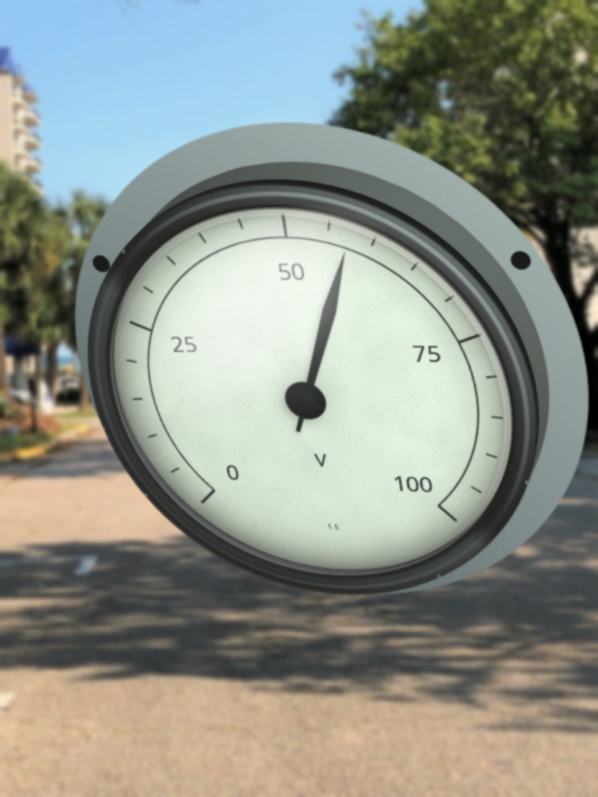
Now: {"value": 57.5, "unit": "V"}
